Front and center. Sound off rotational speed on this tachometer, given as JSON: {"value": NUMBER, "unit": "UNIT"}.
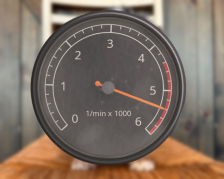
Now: {"value": 5400, "unit": "rpm"}
